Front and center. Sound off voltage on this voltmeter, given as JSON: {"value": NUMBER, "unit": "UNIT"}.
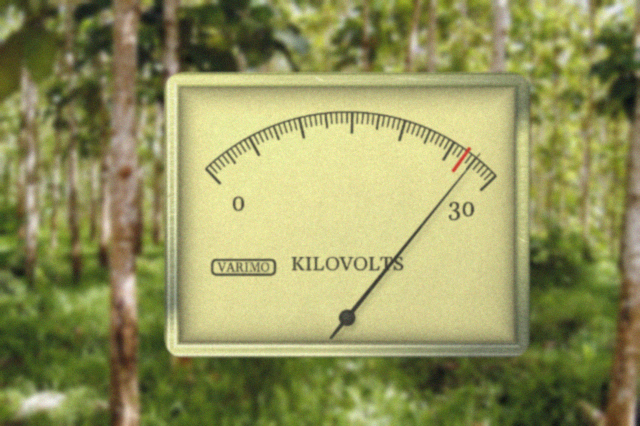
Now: {"value": 27.5, "unit": "kV"}
